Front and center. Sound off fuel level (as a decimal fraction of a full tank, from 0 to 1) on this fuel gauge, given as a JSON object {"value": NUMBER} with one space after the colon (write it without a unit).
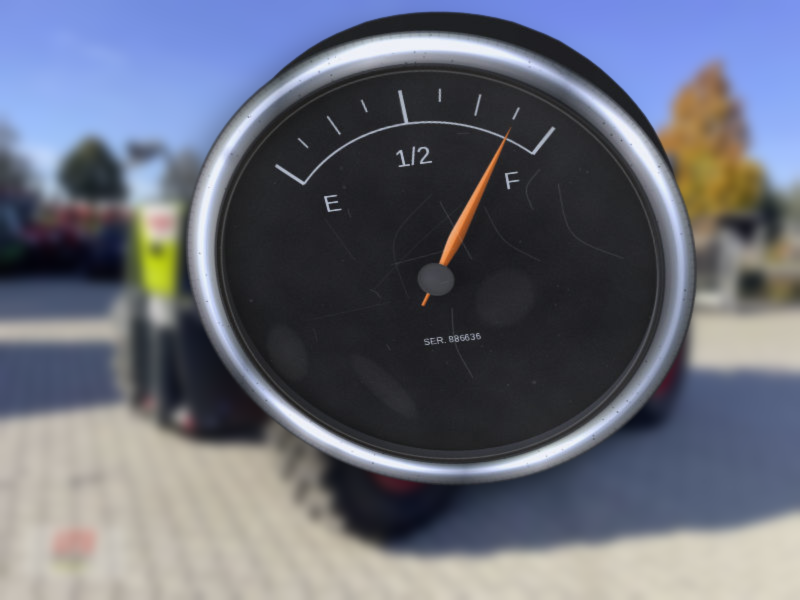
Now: {"value": 0.875}
